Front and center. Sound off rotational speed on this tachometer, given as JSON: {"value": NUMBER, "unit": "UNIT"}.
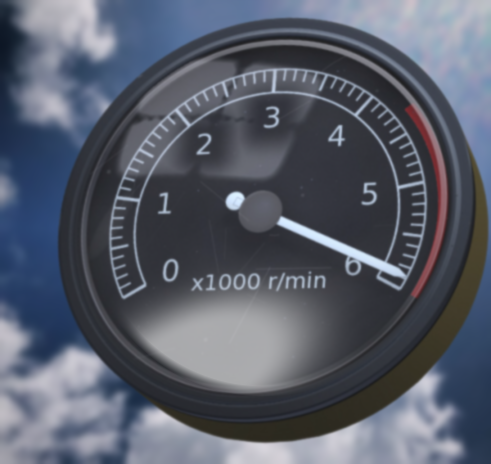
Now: {"value": 5900, "unit": "rpm"}
